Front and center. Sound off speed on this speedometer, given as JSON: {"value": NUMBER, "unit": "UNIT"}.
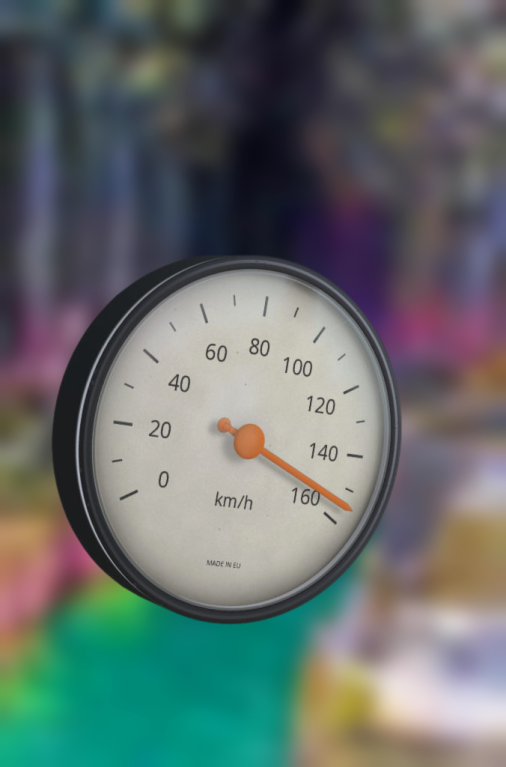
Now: {"value": 155, "unit": "km/h"}
